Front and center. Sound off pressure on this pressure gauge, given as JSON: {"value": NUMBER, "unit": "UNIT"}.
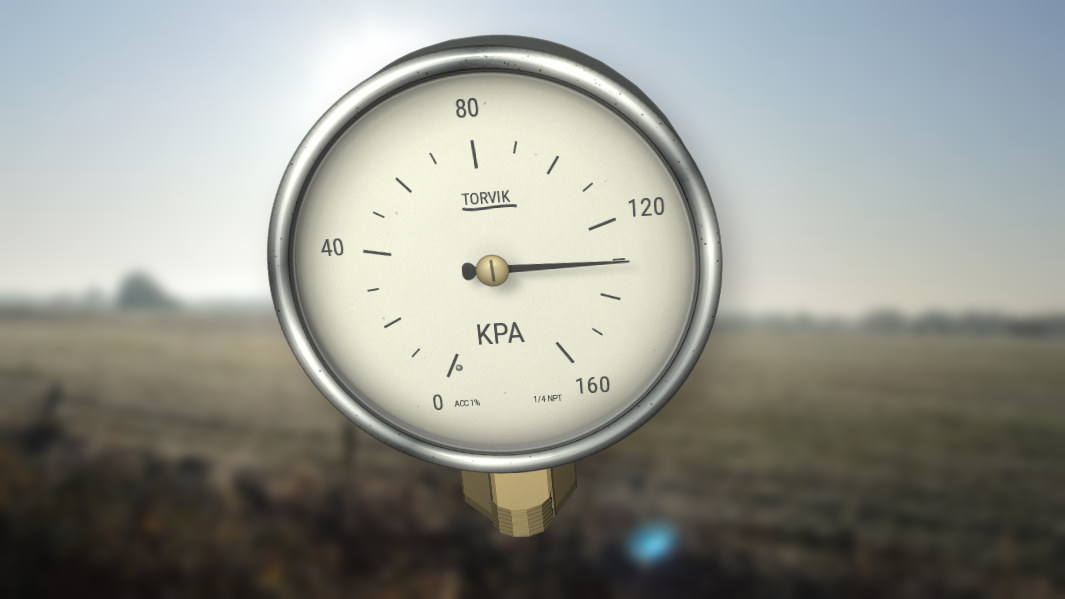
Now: {"value": 130, "unit": "kPa"}
